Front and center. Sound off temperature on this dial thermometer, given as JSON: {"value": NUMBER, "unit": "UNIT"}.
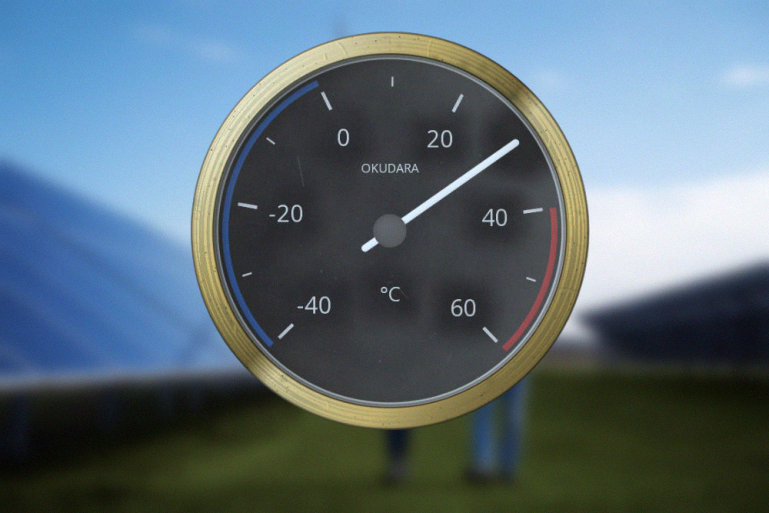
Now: {"value": 30, "unit": "°C"}
